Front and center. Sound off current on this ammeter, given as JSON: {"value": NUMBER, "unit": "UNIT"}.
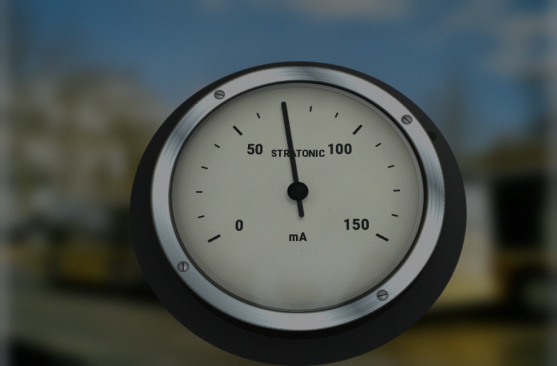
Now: {"value": 70, "unit": "mA"}
